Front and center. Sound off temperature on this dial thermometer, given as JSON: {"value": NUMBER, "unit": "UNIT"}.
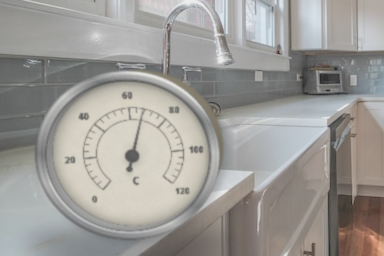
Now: {"value": 68, "unit": "°C"}
